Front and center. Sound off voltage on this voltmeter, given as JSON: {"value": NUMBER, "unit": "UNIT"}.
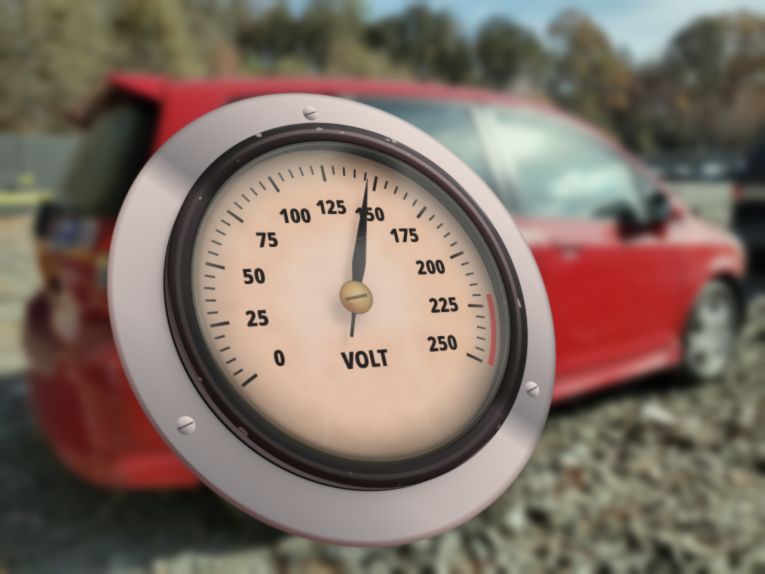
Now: {"value": 145, "unit": "V"}
